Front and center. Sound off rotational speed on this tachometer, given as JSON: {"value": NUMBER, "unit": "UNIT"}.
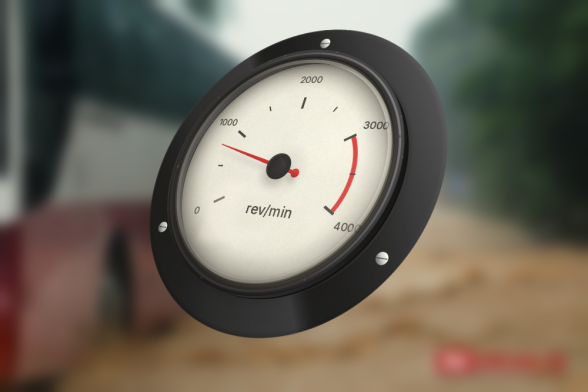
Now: {"value": 750, "unit": "rpm"}
